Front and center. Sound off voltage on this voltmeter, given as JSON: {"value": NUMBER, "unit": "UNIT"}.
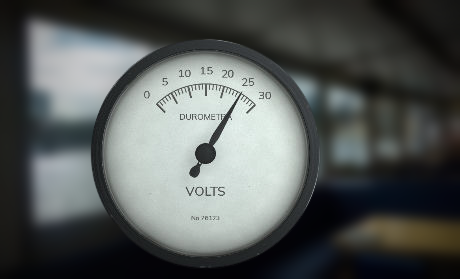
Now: {"value": 25, "unit": "V"}
